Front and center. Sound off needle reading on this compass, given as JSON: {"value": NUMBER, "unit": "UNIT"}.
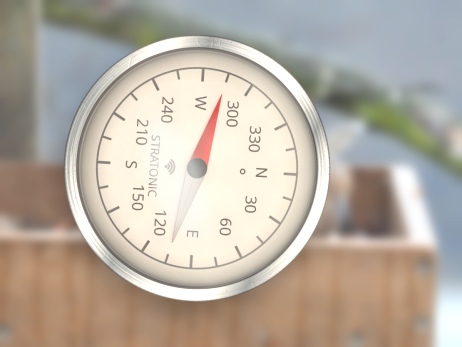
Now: {"value": 285, "unit": "°"}
